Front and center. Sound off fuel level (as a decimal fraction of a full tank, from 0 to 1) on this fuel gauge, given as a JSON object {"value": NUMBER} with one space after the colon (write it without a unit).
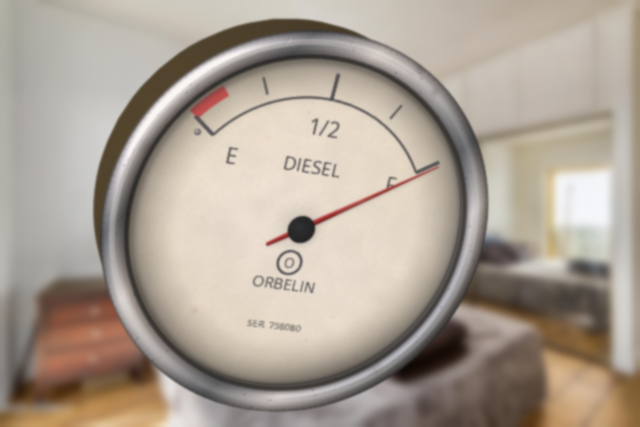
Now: {"value": 1}
